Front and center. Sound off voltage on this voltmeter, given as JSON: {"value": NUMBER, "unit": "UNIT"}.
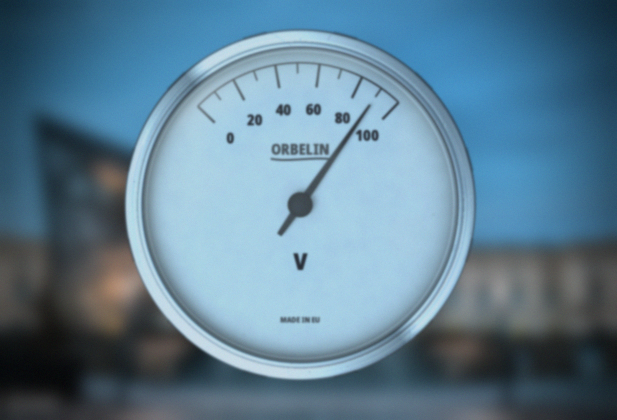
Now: {"value": 90, "unit": "V"}
